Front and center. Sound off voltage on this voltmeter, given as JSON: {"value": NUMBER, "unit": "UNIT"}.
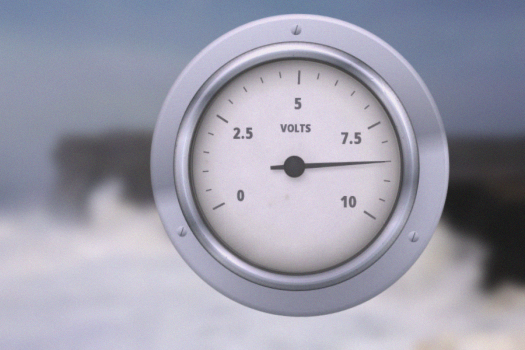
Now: {"value": 8.5, "unit": "V"}
